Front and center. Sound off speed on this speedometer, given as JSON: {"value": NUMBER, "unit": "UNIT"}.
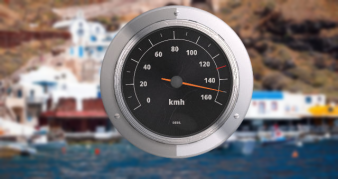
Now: {"value": 150, "unit": "km/h"}
